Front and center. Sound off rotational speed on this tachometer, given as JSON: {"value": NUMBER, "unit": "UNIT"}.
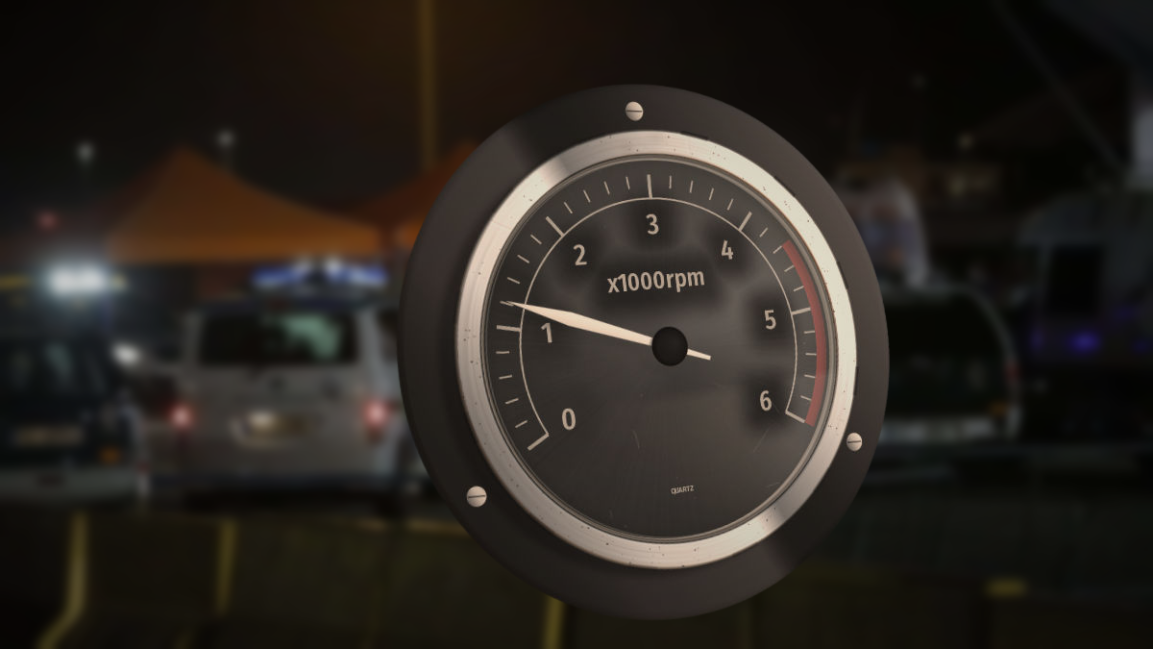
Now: {"value": 1200, "unit": "rpm"}
